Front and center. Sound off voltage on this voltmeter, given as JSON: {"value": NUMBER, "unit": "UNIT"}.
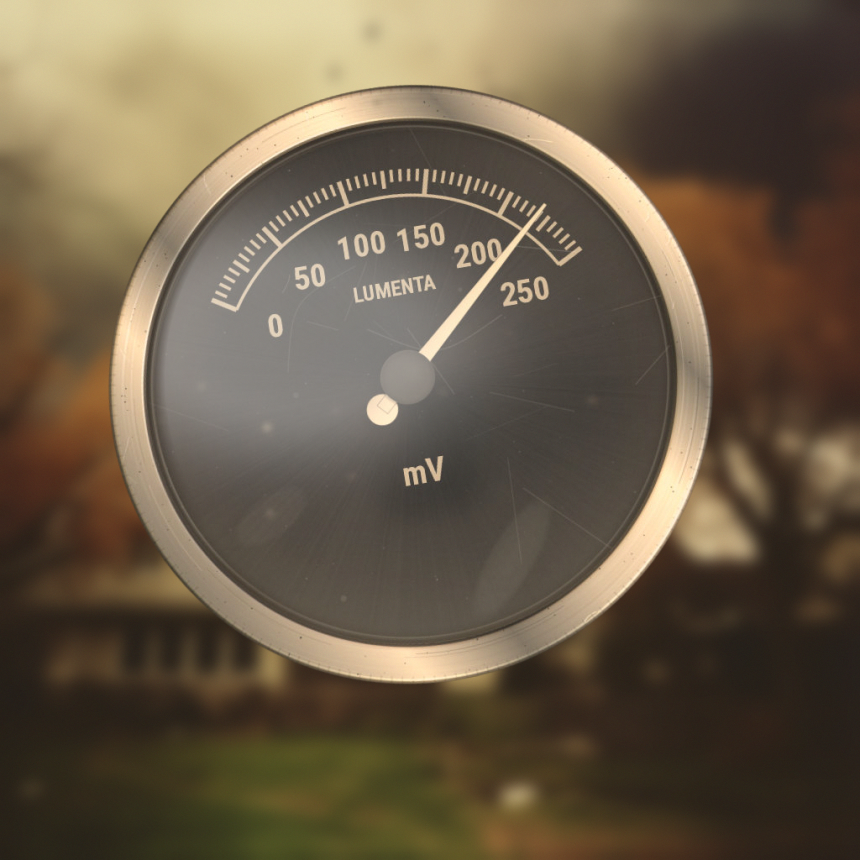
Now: {"value": 220, "unit": "mV"}
